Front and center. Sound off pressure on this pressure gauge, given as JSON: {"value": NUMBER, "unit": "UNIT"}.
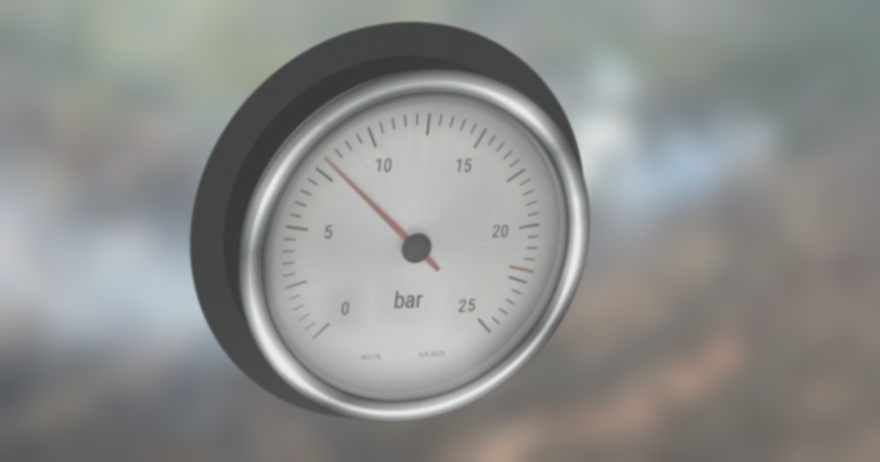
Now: {"value": 8, "unit": "bar"}
